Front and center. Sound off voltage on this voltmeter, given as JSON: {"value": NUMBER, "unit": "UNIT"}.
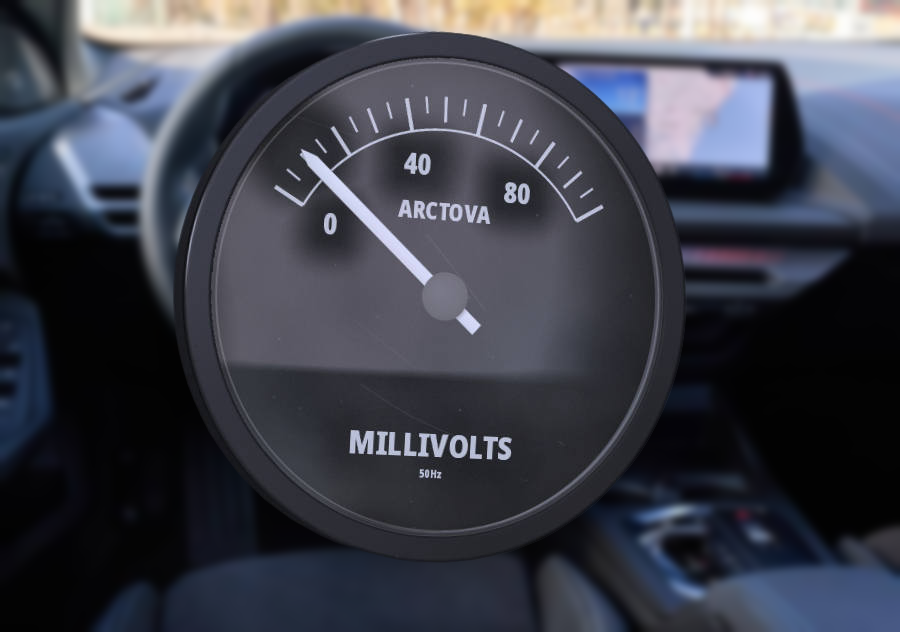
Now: {"value": 10, "unit": "mV"}
